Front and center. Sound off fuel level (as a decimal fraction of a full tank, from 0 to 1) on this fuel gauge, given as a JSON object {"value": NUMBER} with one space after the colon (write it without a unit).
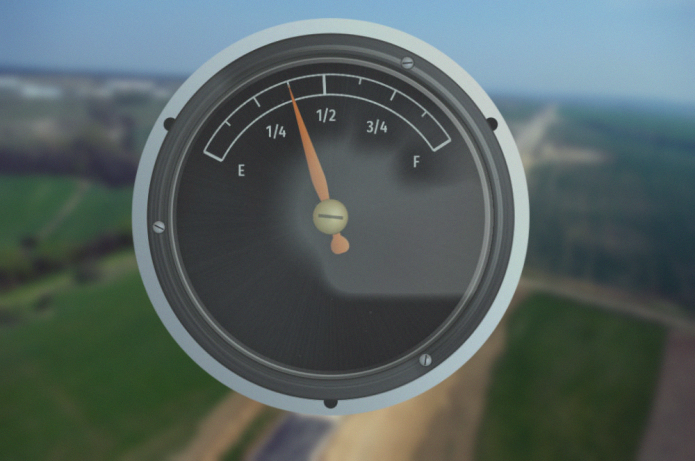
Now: {"value": 0.375}
